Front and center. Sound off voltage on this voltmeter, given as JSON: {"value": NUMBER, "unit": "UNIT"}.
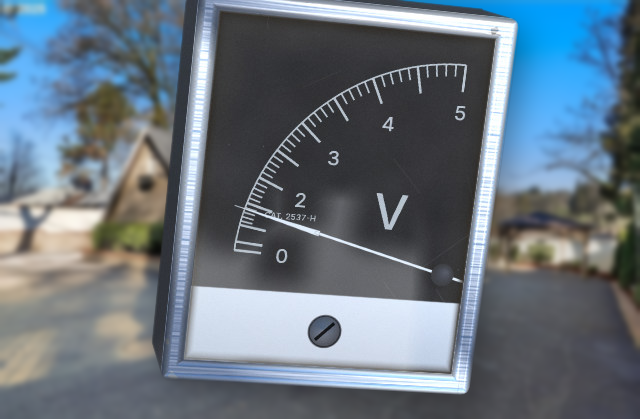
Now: {"value": 1.4, "unit": "V"}
